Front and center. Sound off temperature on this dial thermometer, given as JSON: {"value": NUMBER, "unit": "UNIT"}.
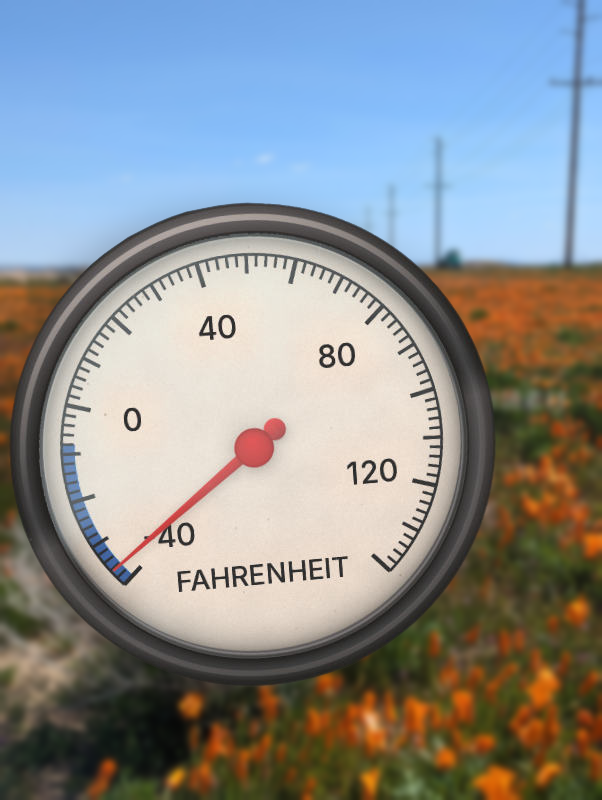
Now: {"value": -36, "unit": "°F"}
